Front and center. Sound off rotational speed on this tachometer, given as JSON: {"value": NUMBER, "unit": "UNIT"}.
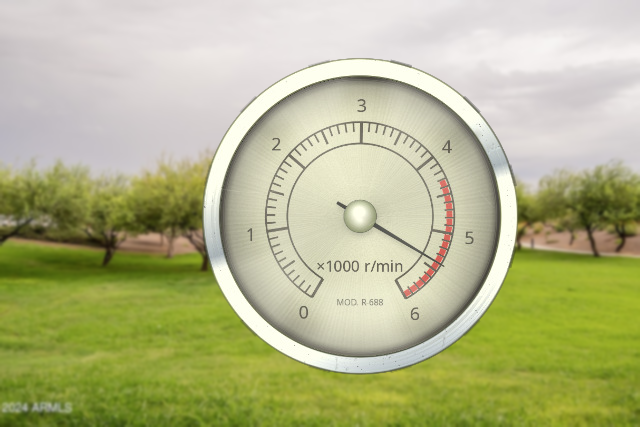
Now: {"value": 5400, "unit": "rpm"}
